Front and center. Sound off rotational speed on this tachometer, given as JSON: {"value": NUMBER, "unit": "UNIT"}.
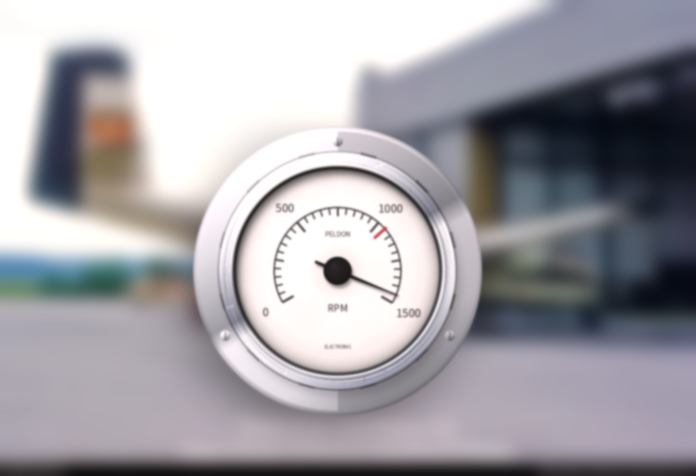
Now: {"value": 1450, "unit": "rpm"}
